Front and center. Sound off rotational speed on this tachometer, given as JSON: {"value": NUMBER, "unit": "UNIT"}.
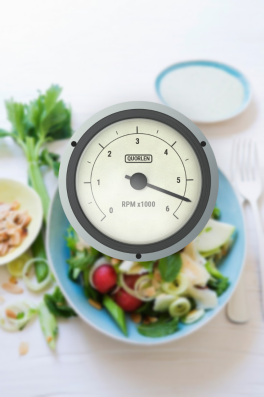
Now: {"value": 5500, "unit": "rpm"}
